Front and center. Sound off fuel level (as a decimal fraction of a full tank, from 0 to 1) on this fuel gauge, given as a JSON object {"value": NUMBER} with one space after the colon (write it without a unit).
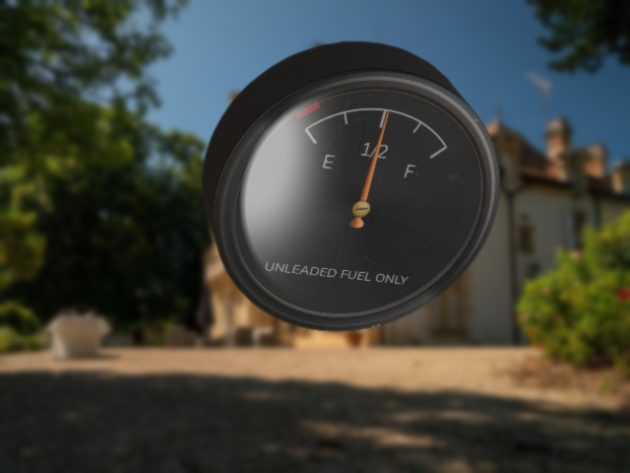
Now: {"value": 0.5}
